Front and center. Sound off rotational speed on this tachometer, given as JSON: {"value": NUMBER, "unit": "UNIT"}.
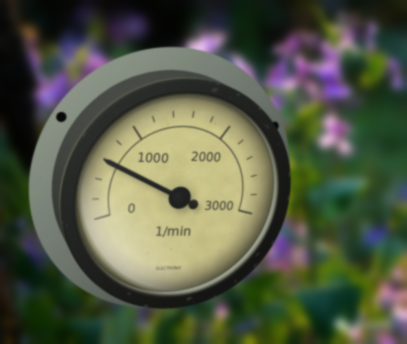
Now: {"value": 600, "unit": "rpm"}
